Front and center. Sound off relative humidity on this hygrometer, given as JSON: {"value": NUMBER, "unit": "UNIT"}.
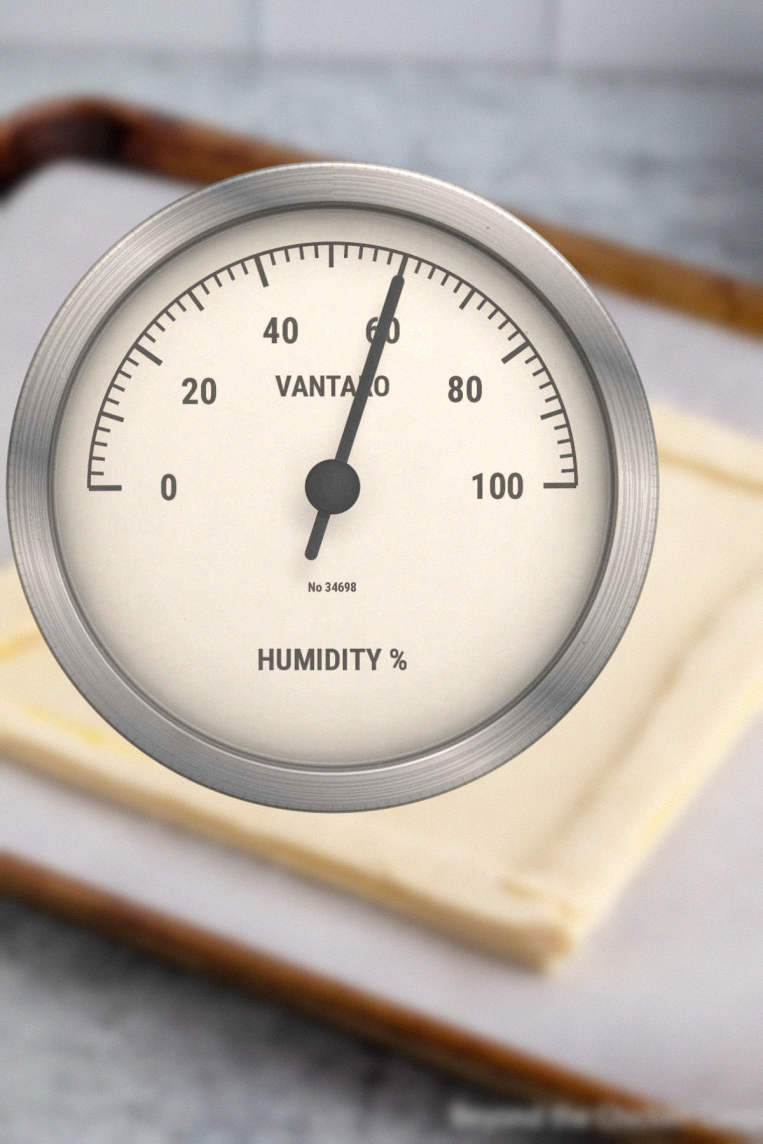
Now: {"value": 60, "unit": "%"}
